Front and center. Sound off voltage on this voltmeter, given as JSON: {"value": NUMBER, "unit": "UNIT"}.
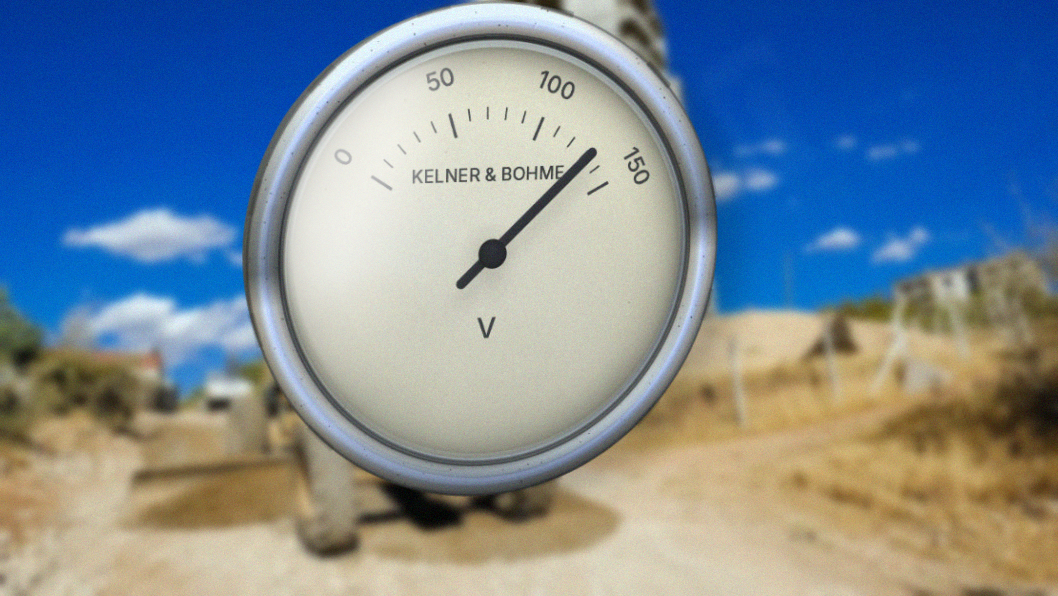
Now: {"value": 130, "unit": "V"}
